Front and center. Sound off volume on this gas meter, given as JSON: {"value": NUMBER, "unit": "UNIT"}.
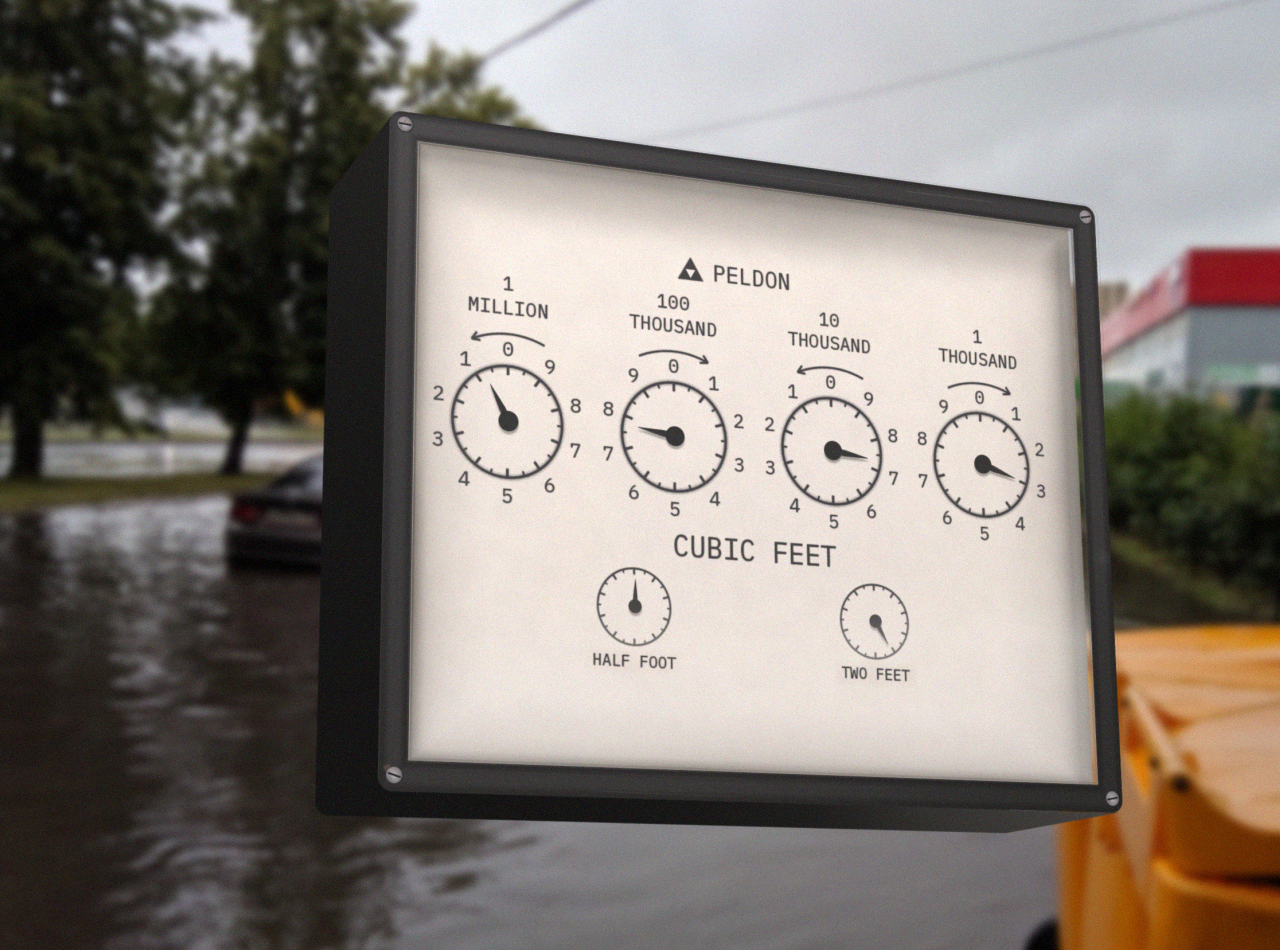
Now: {"value": 77300, "unit": "ft³"}
